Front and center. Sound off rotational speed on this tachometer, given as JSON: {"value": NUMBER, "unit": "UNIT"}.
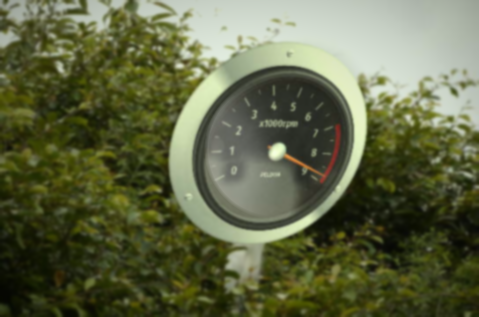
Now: {"value": 8750, "unit": "rpm"}
